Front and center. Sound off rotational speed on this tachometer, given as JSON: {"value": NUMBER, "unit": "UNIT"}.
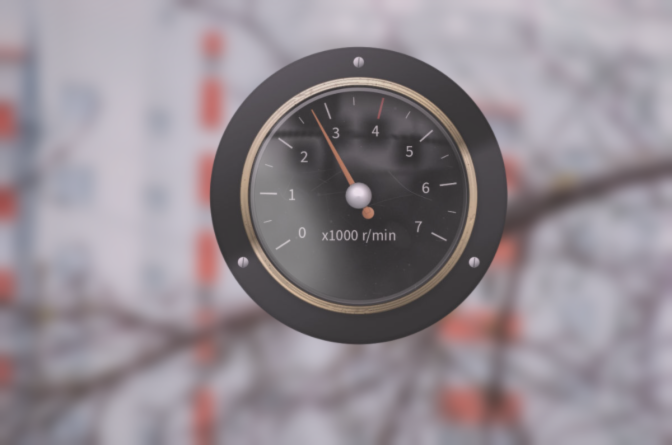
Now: {"value": 2750, "unit": "rpm"}
